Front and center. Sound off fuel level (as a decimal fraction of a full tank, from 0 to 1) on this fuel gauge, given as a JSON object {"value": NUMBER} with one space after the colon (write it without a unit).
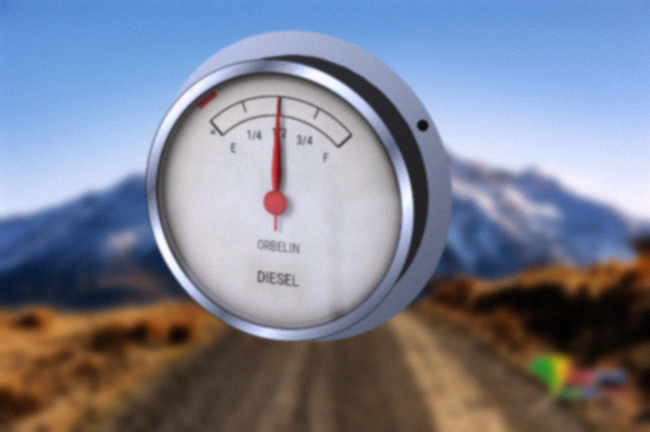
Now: {"value": 0.5}
